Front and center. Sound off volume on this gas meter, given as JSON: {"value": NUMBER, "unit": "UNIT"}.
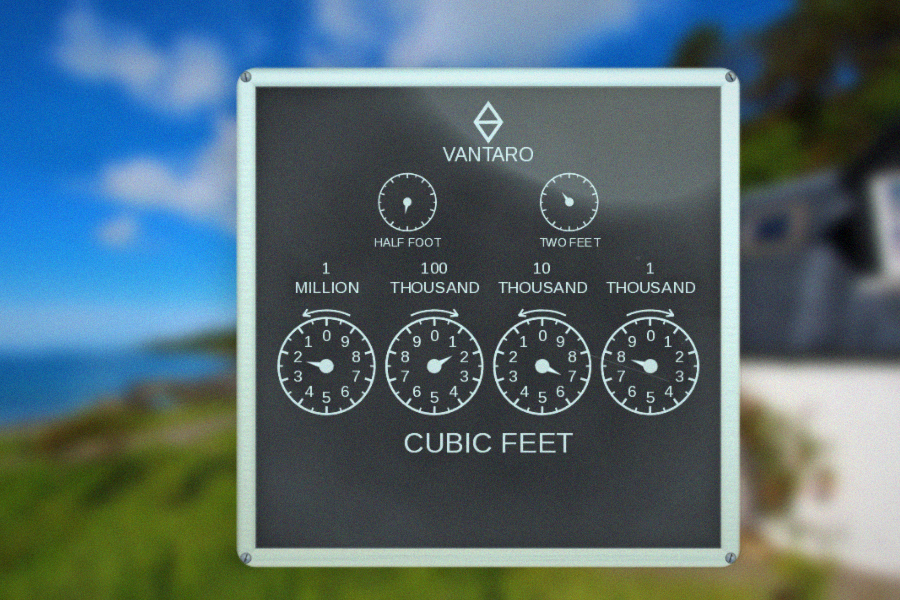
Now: {"value": 216800, "unit": "ft³"}
